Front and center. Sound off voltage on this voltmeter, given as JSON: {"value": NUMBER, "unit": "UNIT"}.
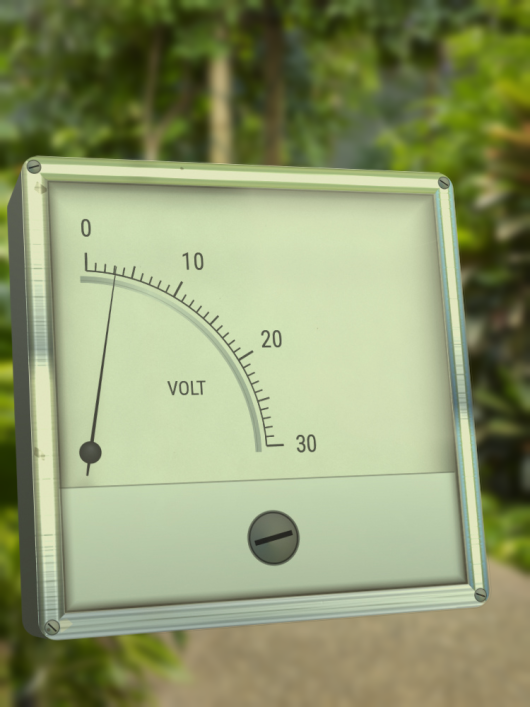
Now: {"value": 3, "unit": "V"}
